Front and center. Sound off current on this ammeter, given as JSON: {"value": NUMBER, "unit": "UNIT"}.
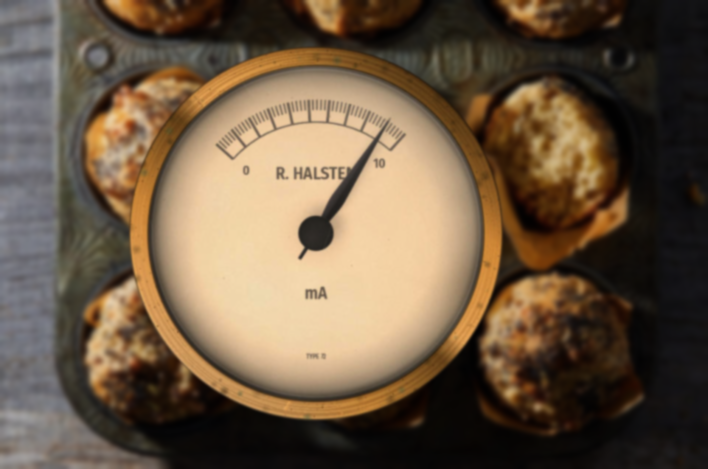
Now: {"value": 9, "unit": "mA"}
